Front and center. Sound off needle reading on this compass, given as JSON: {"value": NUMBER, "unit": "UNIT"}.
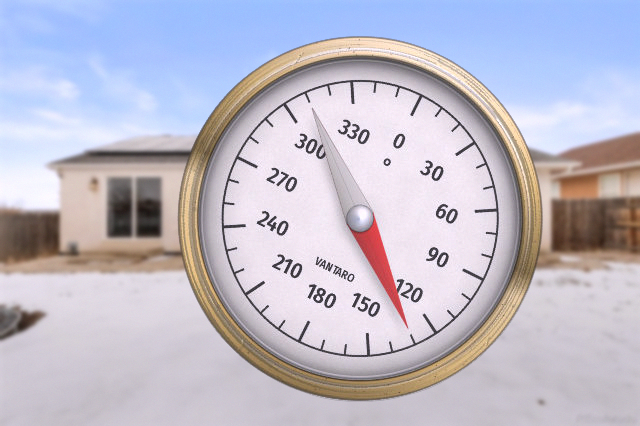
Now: {"value": 130, "unit": "°"}
